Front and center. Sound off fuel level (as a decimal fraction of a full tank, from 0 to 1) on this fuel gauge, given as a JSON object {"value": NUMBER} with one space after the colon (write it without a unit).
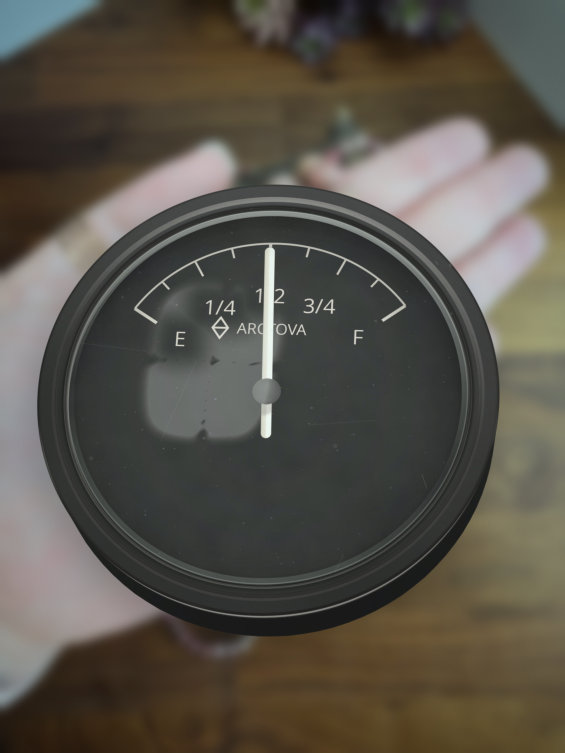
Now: {"value": 0.5}
